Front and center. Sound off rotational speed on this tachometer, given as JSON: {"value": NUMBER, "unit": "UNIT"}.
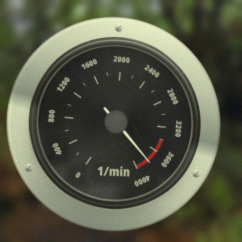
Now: {"value": 3800, "unit": "rpm"}
